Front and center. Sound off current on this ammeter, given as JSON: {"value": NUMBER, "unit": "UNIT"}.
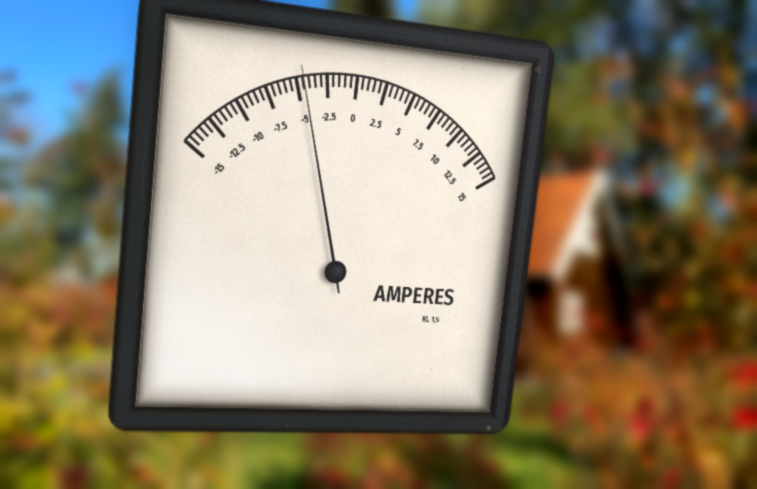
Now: {"value": -4.5, "unit": "A"}
